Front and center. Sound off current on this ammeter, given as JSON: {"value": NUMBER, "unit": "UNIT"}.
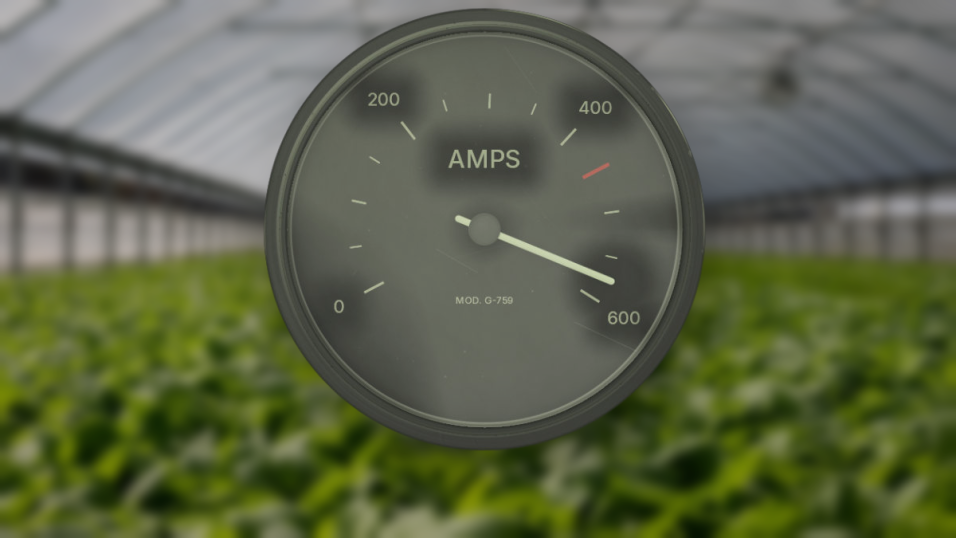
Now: {"value": 575, "unit": "A"}
